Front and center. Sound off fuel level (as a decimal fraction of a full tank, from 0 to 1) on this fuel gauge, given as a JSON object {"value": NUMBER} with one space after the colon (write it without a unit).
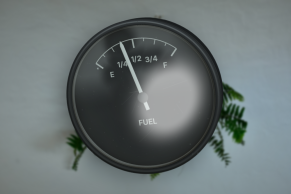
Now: {"value": 0.375}
